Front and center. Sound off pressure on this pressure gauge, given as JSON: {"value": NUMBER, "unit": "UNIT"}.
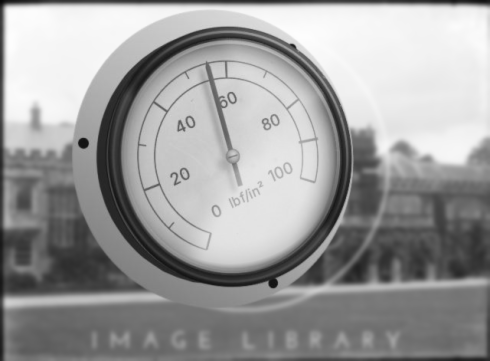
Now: {"value": 55, "unit": "psi"}
